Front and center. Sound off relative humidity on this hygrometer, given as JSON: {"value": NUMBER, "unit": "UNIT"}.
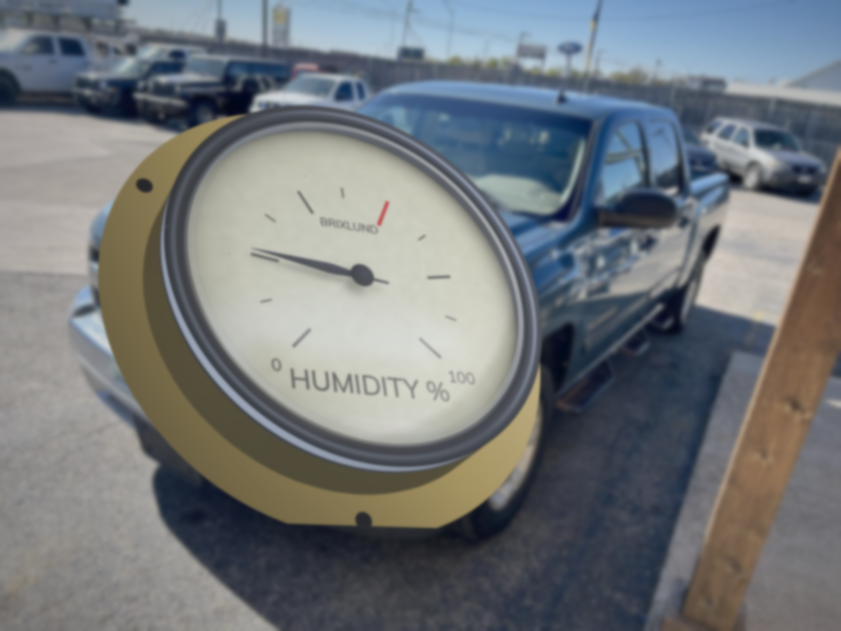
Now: {"value": 20, "unit": "%"}
